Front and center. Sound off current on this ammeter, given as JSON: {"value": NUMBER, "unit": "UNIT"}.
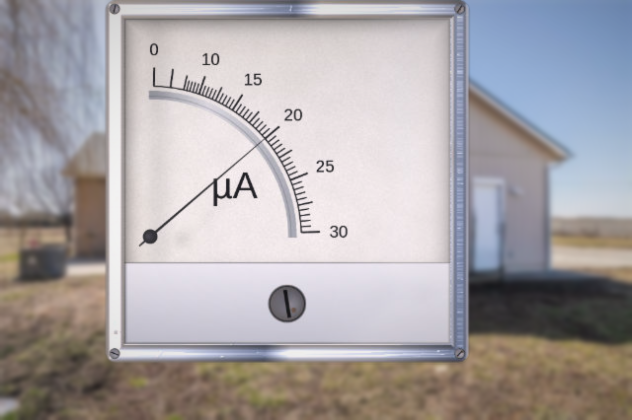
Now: {"value": 20, "unit": "µA"}
